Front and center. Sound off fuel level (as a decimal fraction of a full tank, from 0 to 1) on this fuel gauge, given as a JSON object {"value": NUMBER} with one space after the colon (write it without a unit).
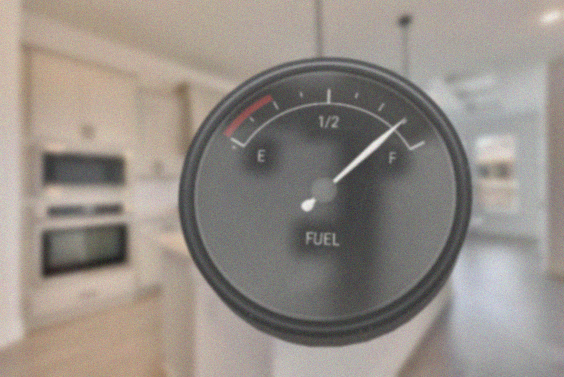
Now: {"value": 0.875}
